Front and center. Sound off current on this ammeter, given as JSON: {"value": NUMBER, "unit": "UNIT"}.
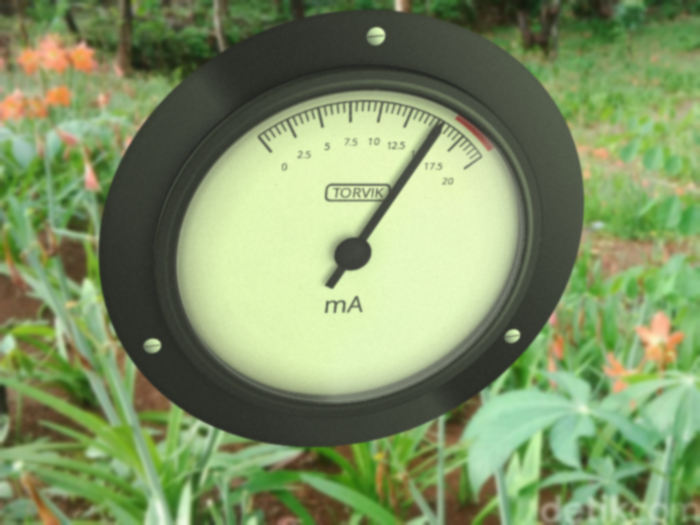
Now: {"value": 15, "unit": "mA"}
